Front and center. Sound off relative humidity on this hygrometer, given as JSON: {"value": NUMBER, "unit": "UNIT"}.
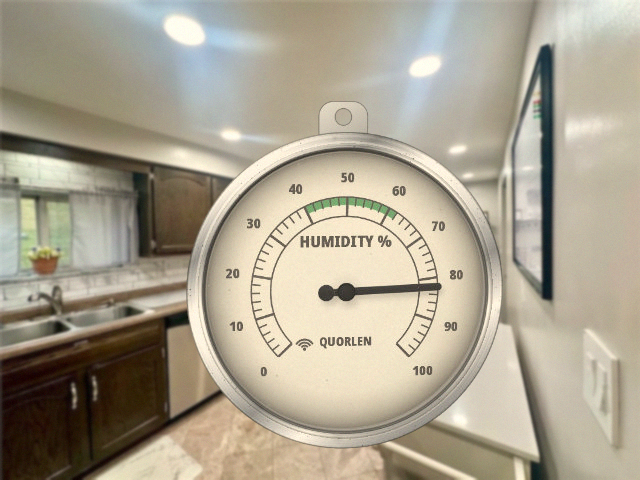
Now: {"value": 82, "unit": "%"}
